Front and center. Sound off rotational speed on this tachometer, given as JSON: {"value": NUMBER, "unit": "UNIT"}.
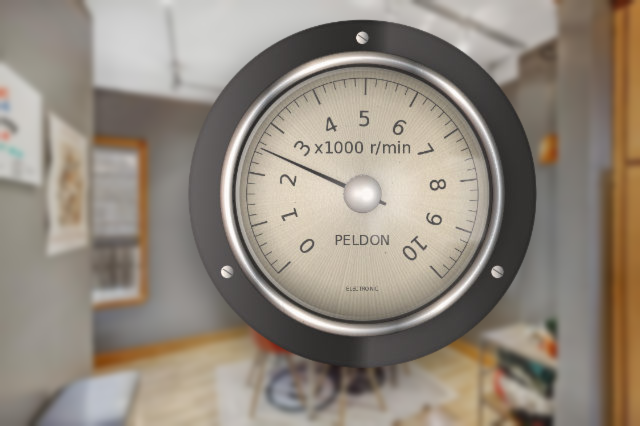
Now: {"value": 2500, "unit": "rpm"}
